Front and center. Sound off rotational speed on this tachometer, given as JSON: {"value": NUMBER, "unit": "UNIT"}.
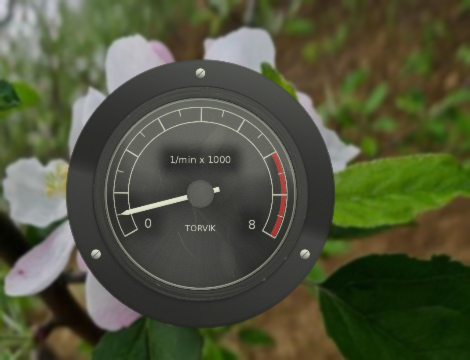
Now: {"value": 500, "unit": "rpm"}
